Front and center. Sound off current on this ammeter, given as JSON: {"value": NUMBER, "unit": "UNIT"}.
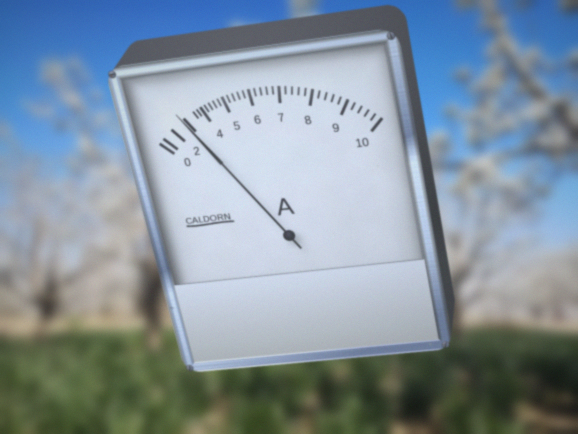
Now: {"value": 3, "unit": "A"}
